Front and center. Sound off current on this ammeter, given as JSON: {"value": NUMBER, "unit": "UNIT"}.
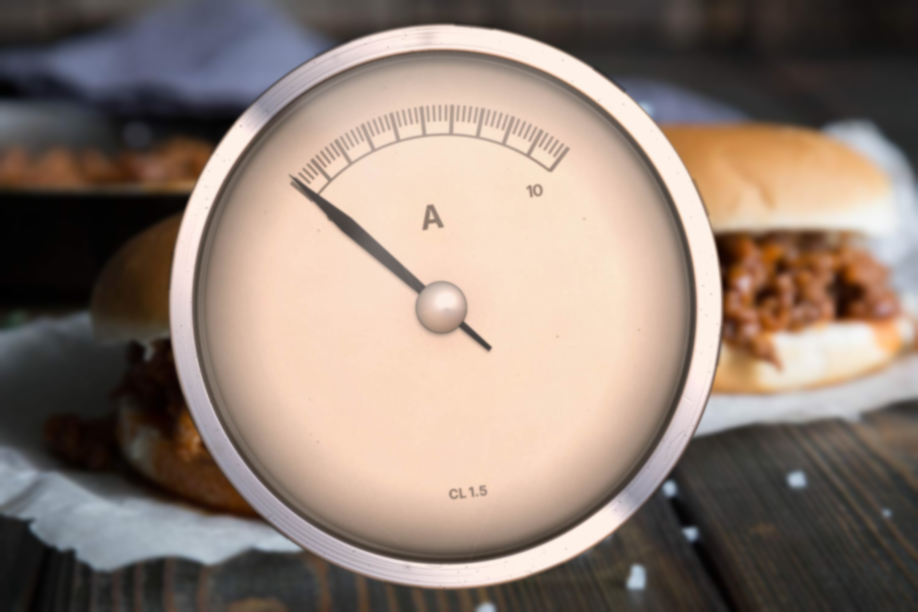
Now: {"value": 0.2, "unit": "A"}
